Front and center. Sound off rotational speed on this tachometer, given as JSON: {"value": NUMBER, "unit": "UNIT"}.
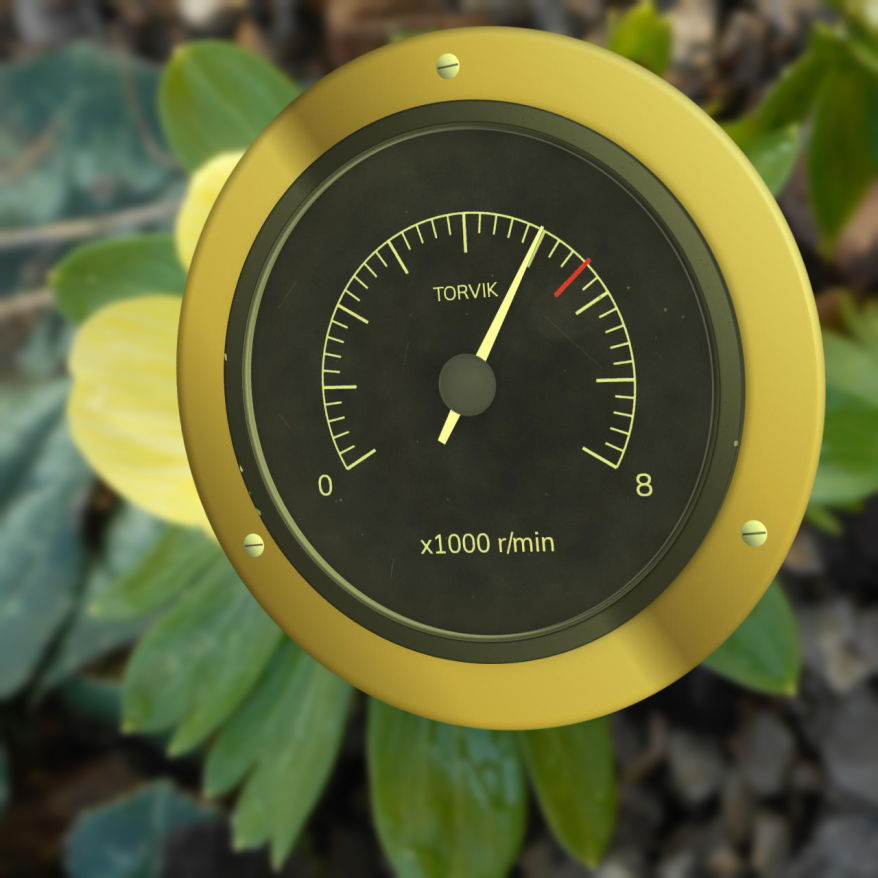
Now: {"value": 5000, "unit": "rpm"}
